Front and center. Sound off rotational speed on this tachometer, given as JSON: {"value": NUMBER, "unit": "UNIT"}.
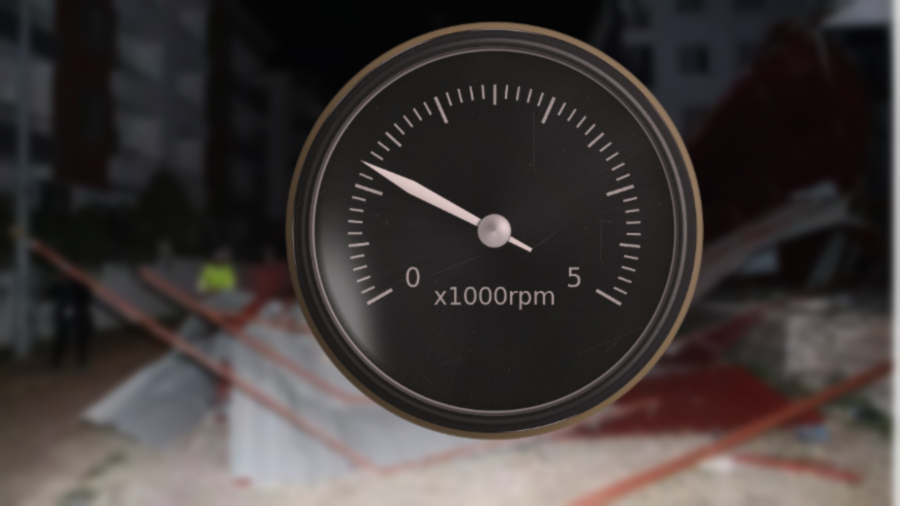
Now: {"value": 1200, "unit": "rpm"}
